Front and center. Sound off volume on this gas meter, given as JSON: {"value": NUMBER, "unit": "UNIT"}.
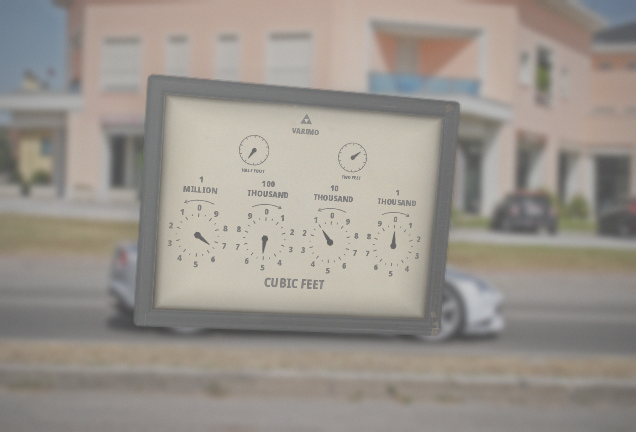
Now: {"value": 651000, "unit": "ft³"}
